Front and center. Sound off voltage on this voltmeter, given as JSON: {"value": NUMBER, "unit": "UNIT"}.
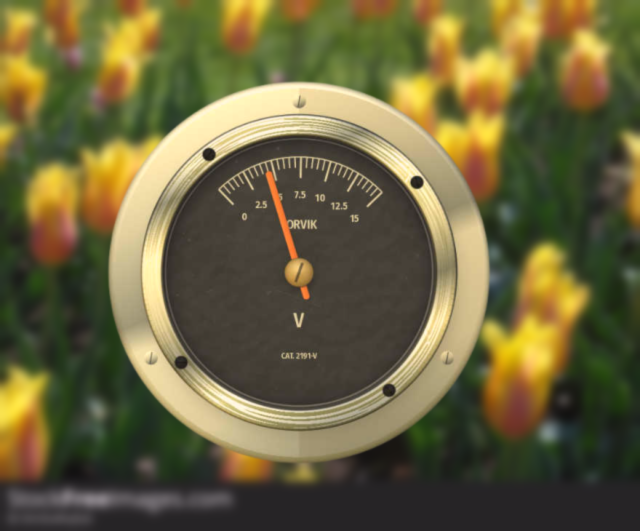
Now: {"value": 4.5, "unit": "V"}
